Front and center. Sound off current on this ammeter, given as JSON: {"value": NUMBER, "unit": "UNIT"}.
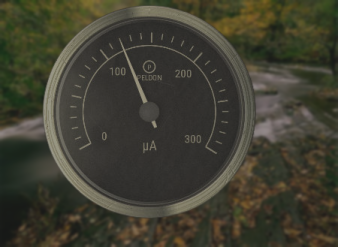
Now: {"value": 120, "unit": "µA"}
